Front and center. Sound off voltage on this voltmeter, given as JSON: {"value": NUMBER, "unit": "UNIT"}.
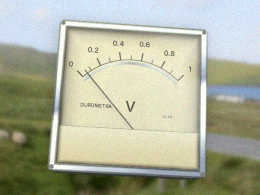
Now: {"value": 0.05, "unit": "V"}
